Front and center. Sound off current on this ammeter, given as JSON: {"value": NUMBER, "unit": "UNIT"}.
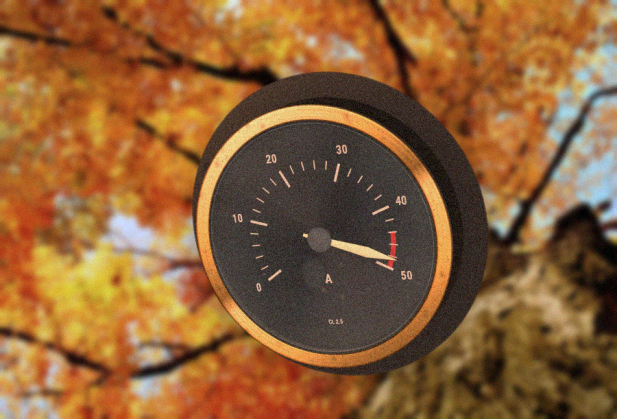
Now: {"value": 48, "unit": "A"}
